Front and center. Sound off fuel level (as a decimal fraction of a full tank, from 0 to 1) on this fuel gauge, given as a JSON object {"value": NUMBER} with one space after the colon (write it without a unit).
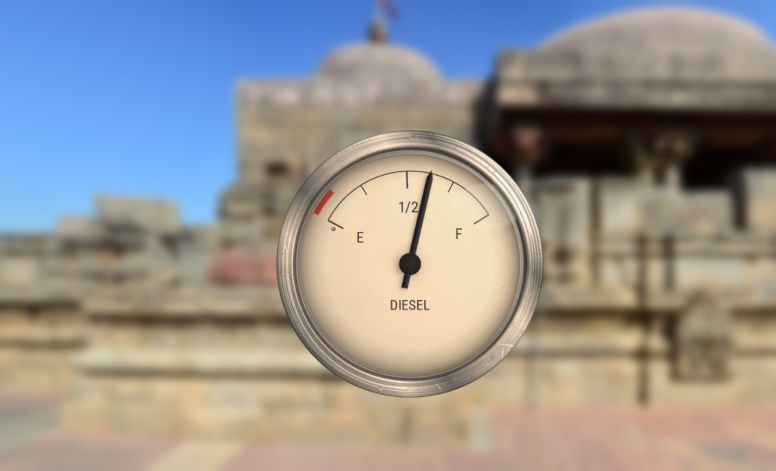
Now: {"value": 0.625}
